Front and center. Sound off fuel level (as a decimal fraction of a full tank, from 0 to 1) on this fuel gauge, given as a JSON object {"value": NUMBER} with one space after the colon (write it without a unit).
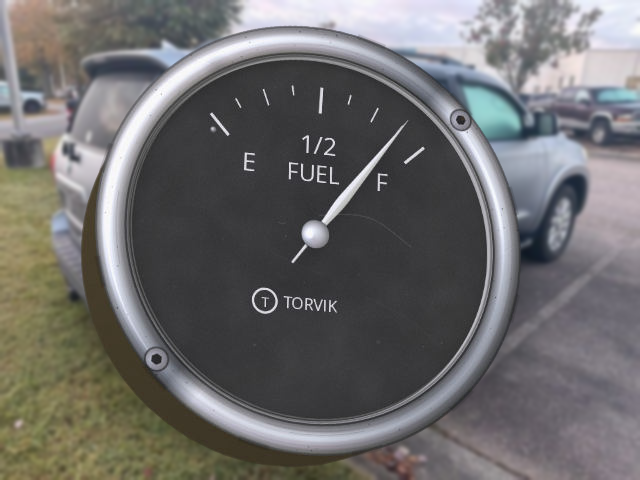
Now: {"value": 0.875}
